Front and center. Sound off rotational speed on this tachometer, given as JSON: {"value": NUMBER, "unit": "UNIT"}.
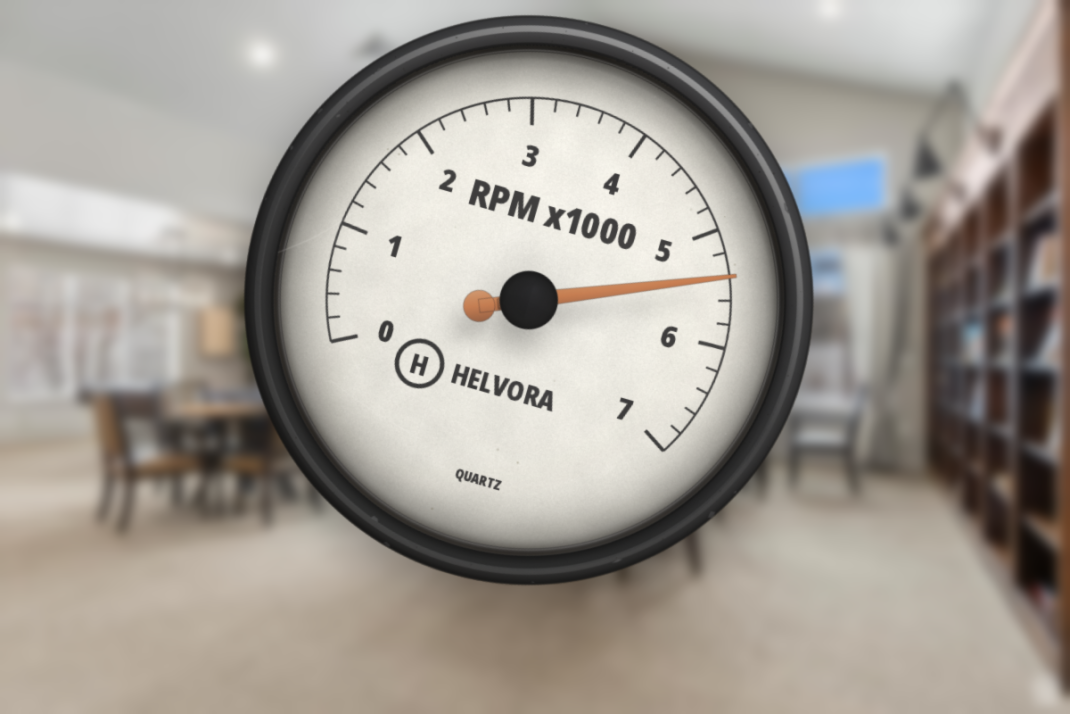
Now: {"value": 5400, "unit": "rpm"}
